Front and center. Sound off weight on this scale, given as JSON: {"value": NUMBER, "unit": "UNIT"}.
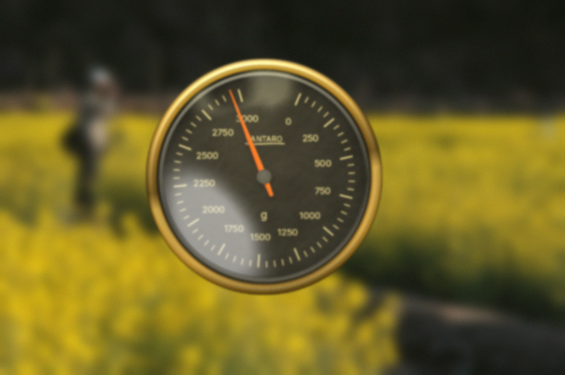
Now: {"value": 2950, "unit": "g"}
